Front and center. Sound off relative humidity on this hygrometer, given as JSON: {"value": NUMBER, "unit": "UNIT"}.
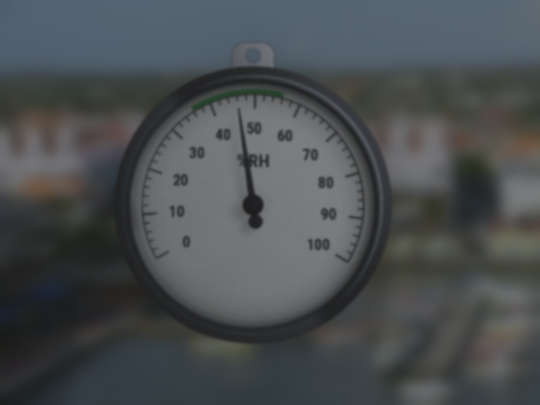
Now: {"value": 46, "unit": "%"}
